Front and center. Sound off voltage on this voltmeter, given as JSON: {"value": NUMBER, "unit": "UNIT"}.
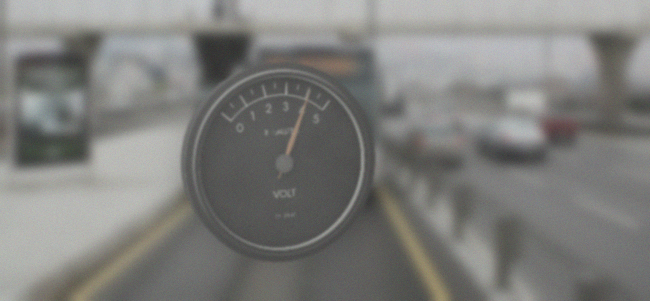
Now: {"value": 4, "unit": "V"}
